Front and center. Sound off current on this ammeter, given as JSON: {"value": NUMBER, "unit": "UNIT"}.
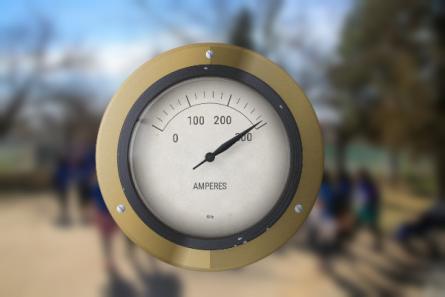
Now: {"value": 290, "unit": "A"}
